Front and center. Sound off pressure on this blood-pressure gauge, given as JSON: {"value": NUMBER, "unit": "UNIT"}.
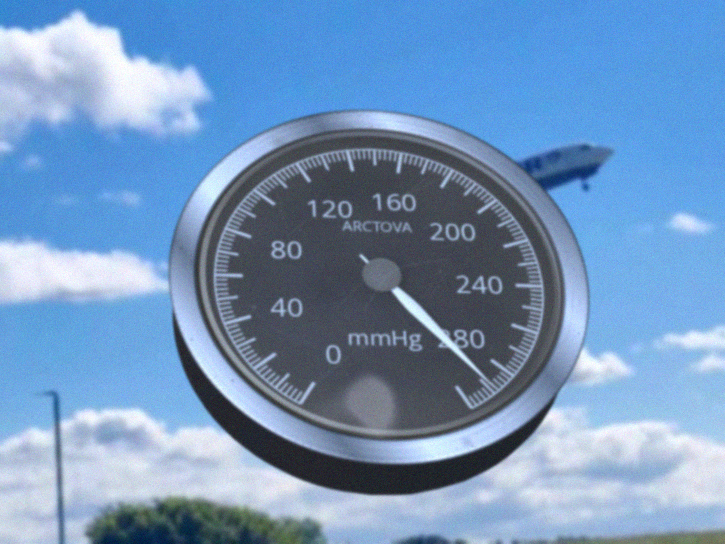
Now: {"value": 290, "unit": "mmHg"}
